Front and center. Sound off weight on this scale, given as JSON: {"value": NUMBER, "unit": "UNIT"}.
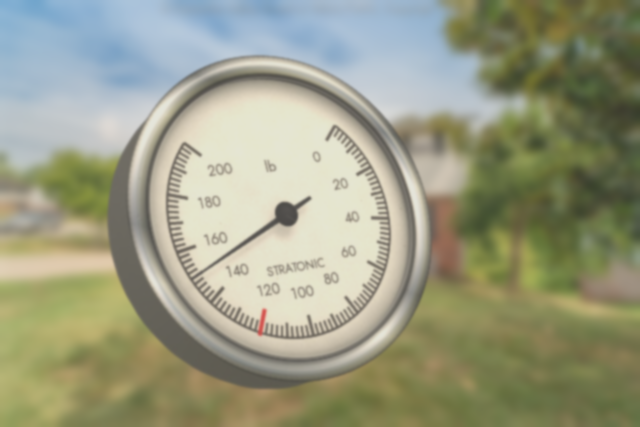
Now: {"value": 150, "unit": "lb"}
